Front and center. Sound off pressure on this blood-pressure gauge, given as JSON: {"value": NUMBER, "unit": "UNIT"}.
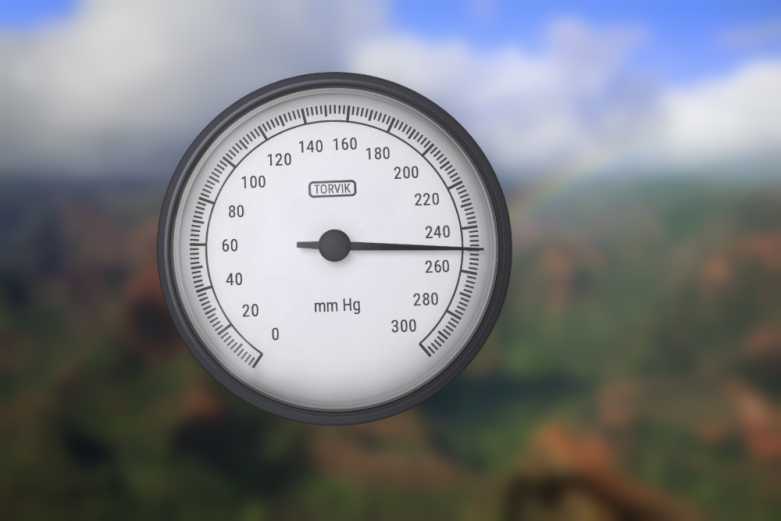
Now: {"value": 250, "unit": "mmHg"}
